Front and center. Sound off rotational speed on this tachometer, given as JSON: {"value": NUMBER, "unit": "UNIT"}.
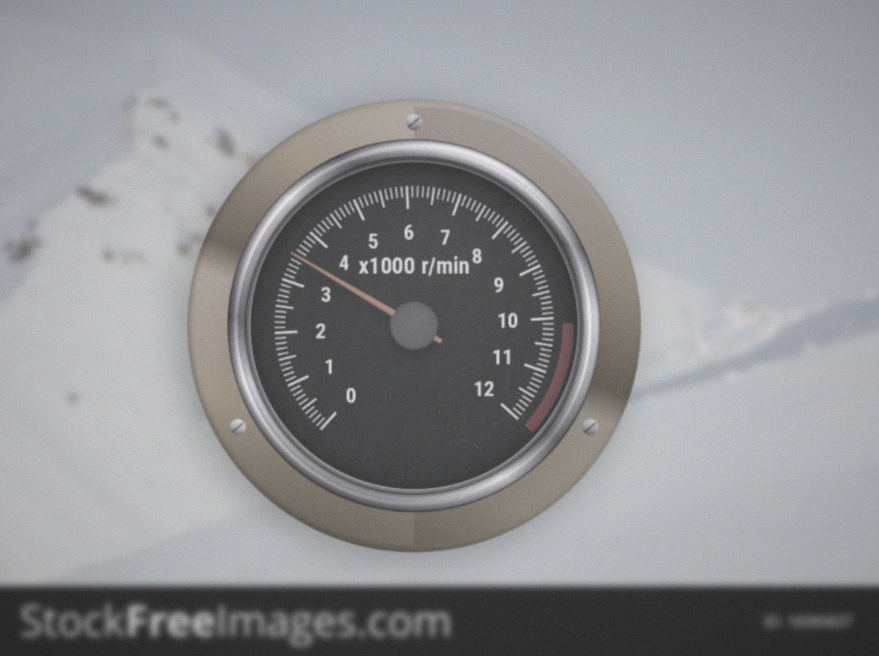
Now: {"value": 3500, "unit": "rpm"}
